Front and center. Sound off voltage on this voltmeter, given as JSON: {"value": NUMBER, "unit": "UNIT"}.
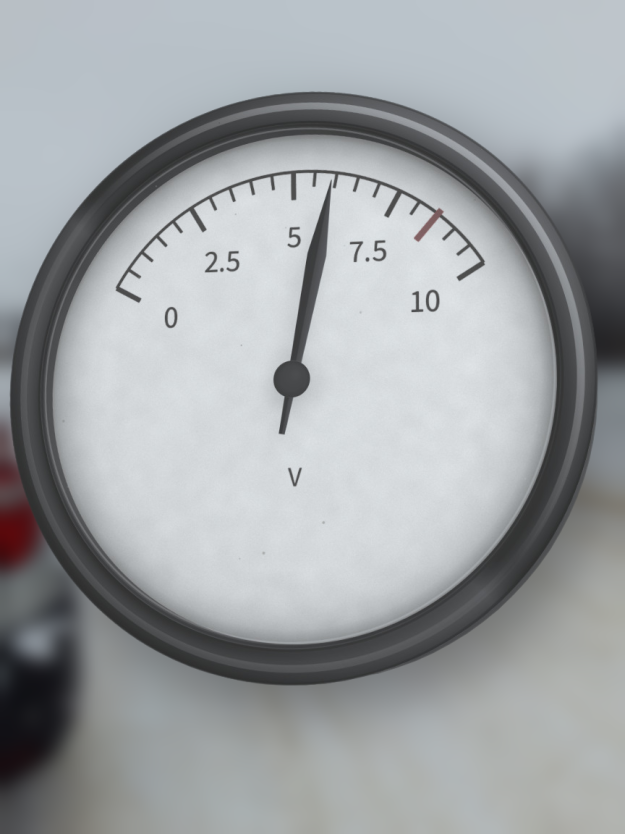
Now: {"value": 6, "unit": "V"}
